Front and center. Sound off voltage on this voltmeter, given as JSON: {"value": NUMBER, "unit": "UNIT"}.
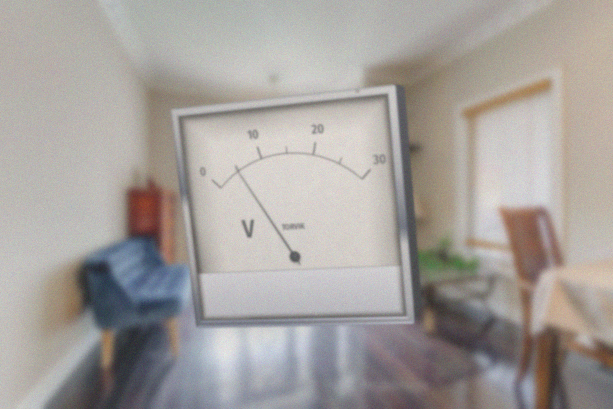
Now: {"value": 5, "unit": "V"}
